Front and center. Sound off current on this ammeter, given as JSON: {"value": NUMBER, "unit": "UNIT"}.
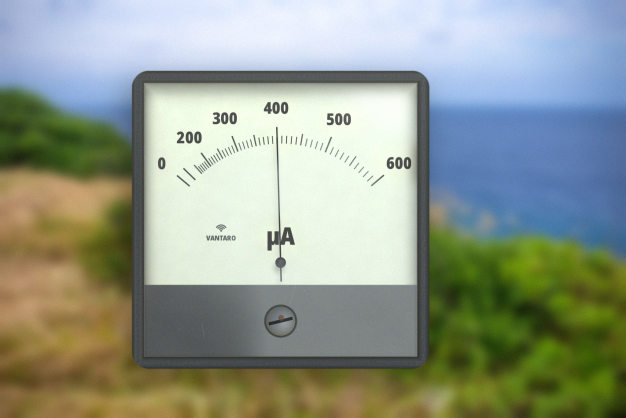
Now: {"value": 400, "unit": "µA"}
